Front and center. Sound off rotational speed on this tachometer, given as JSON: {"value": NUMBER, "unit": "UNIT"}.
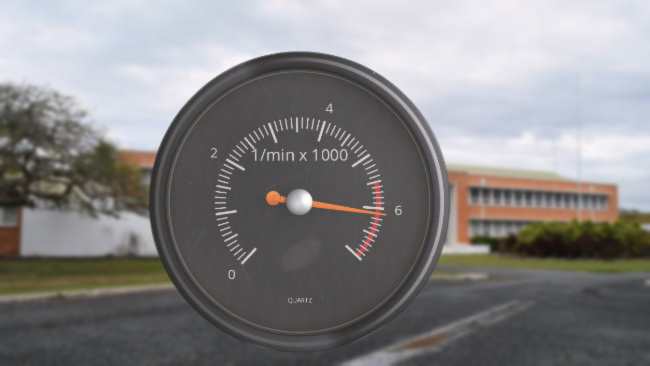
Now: {"value": 6100, "unit": "rpm"}
